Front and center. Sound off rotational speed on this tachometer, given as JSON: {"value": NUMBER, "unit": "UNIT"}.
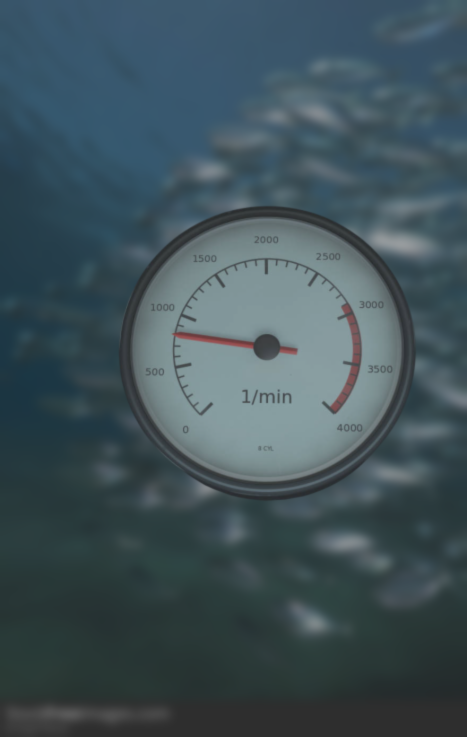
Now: {"value": 800, "unit": "rpm"}
